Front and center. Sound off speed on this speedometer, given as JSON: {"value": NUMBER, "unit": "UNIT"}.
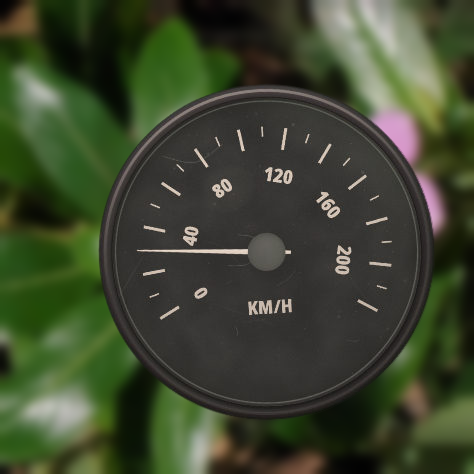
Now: {"value": 30, "unit": "km/h"}
